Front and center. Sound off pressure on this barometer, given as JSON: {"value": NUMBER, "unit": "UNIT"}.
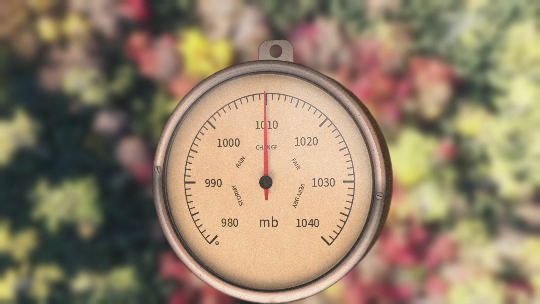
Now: {"value": 1010, "unit": "mbar"}
